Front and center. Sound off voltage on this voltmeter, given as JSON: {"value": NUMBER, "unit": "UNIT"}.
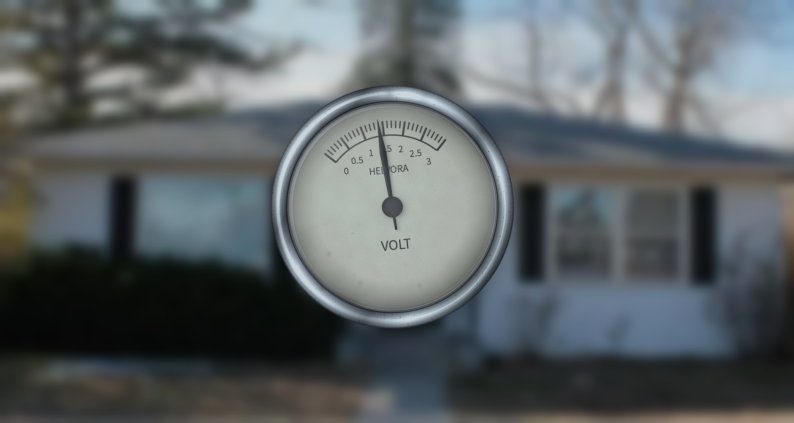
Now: {"value": 1.4, "unit": "V"}
